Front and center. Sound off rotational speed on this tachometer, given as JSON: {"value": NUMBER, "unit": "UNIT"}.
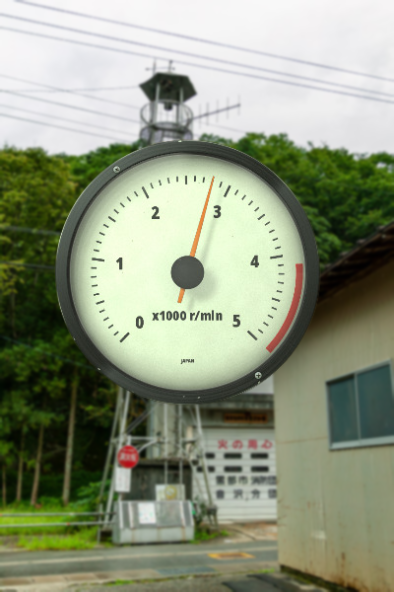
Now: {"value": 2800, "unit": "rpm"}
